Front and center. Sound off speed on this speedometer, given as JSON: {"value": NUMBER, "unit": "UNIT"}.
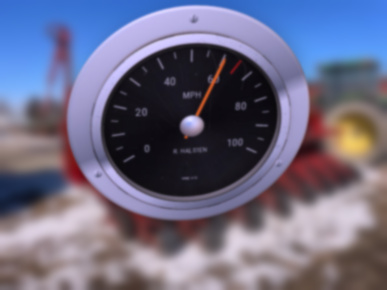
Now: {"value": 60, "unit": "mph"}
